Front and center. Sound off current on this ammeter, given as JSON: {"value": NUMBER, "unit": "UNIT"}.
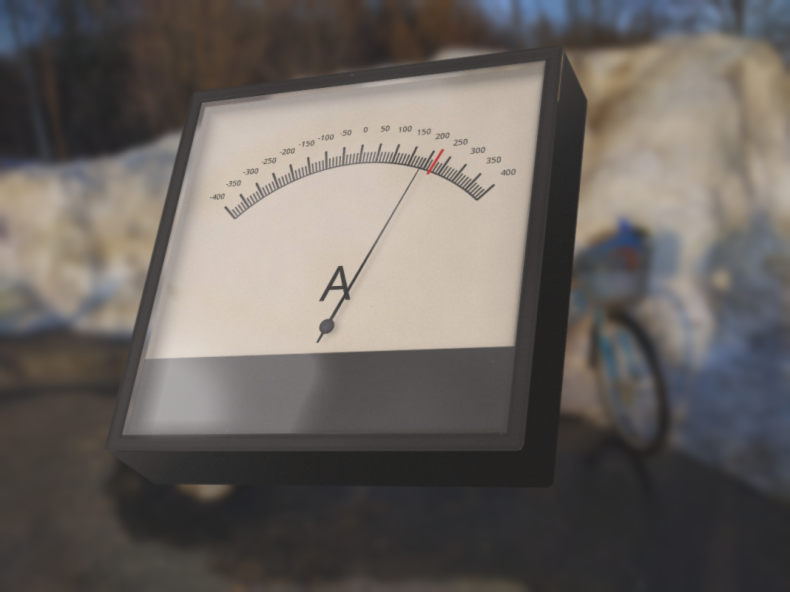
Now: {"value": 200, "unit": "A"}
